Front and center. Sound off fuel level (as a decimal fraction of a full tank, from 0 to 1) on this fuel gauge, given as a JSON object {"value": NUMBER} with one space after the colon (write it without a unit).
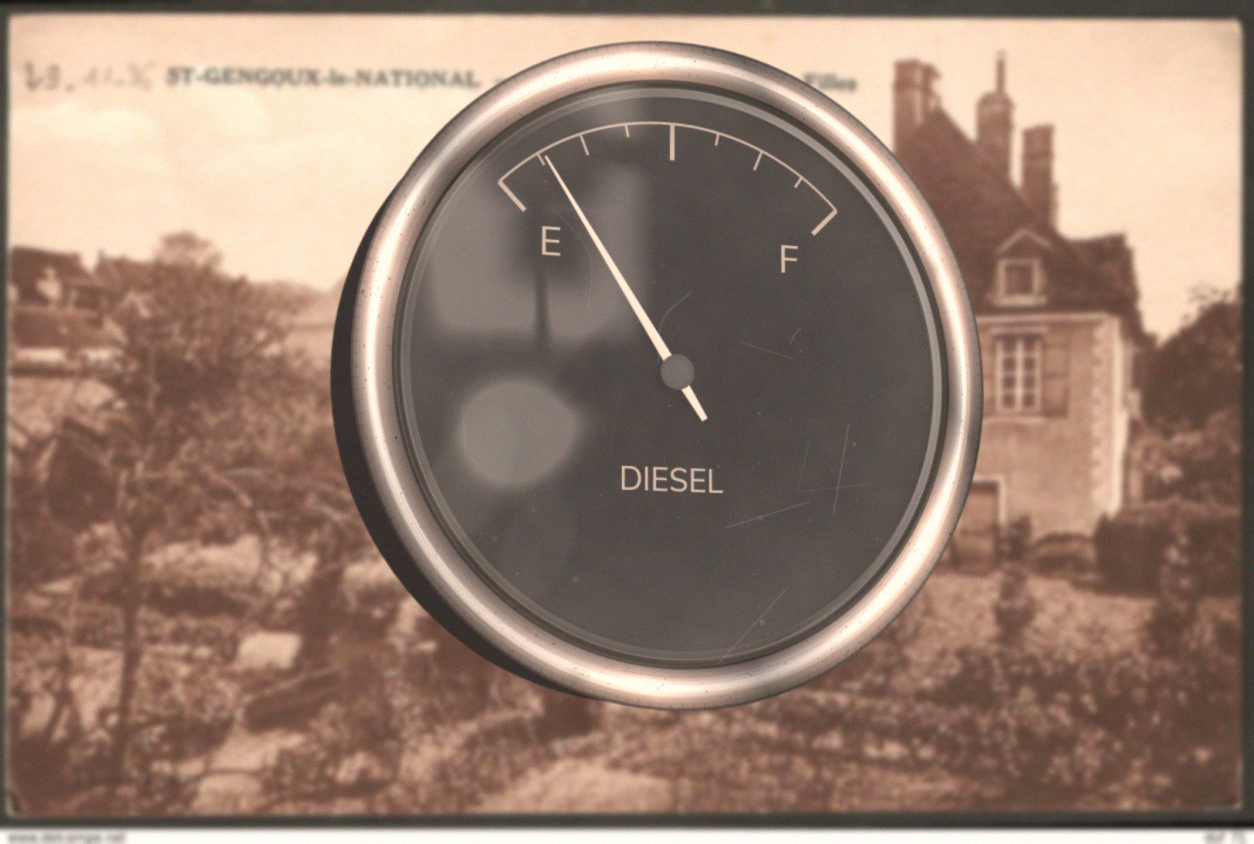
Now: {"value": 0.125}
